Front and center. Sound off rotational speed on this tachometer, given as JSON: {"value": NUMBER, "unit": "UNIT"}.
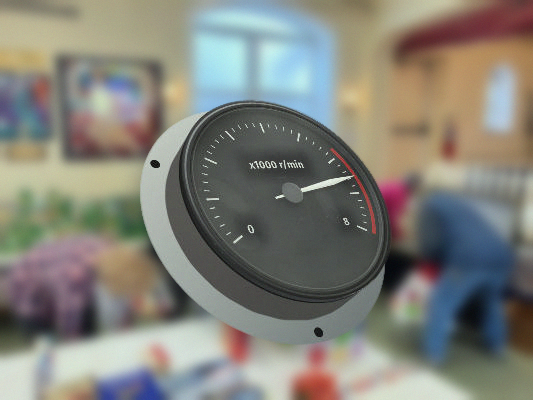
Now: {"value": 6600, "unit": "rpm"}
